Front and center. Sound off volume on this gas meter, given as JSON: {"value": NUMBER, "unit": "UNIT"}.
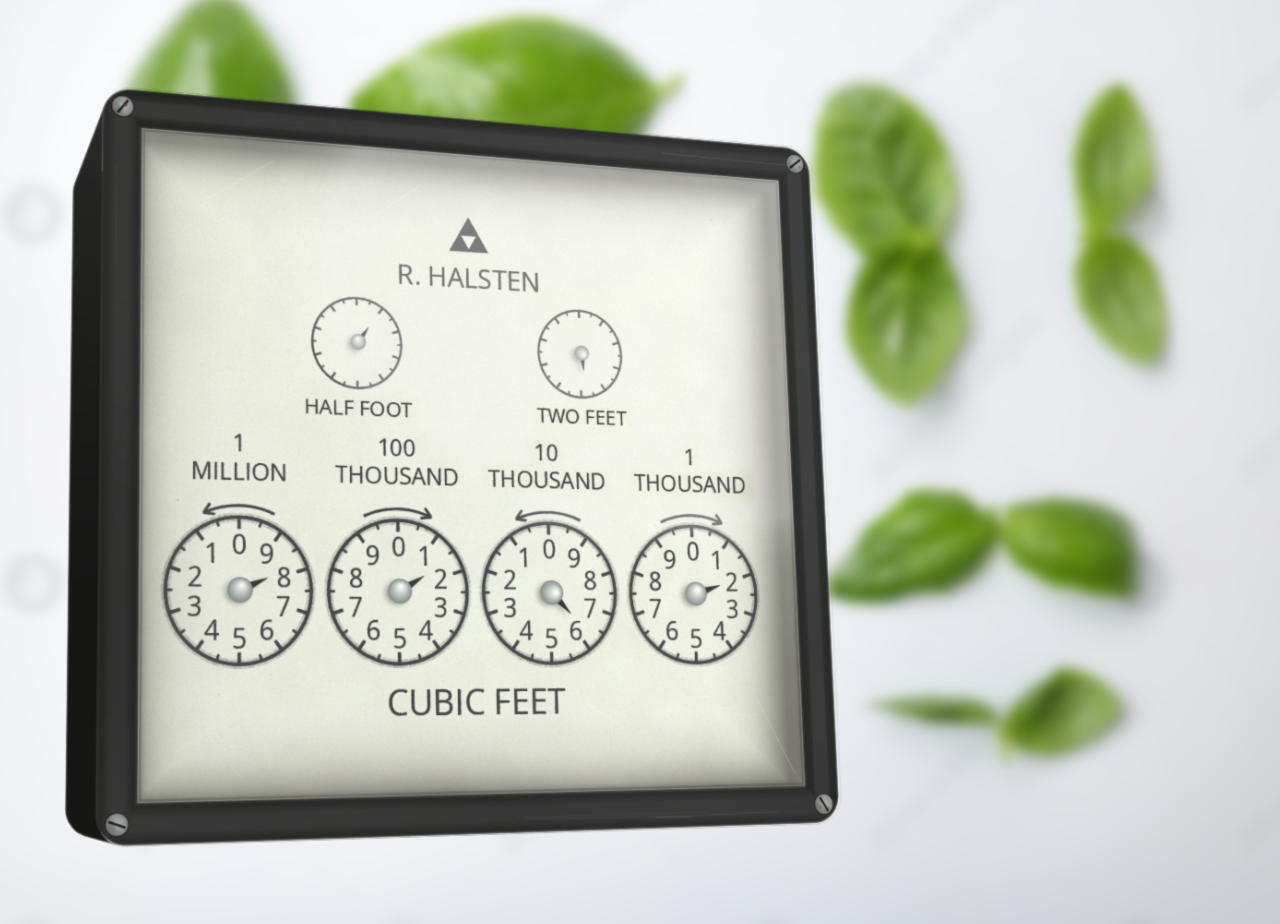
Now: {"value": 816200, "unit": "ft³"}
